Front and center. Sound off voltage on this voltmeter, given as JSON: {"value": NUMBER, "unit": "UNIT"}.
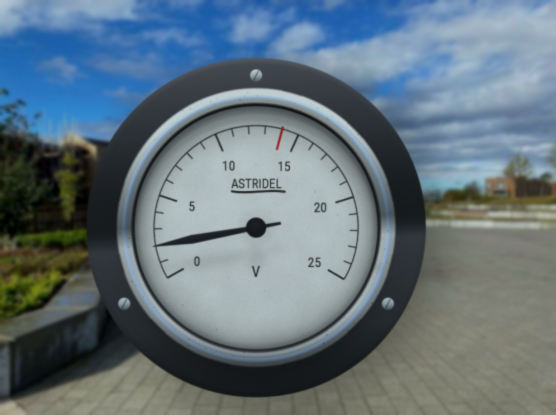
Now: {"value": 2, "unit": "V"}
